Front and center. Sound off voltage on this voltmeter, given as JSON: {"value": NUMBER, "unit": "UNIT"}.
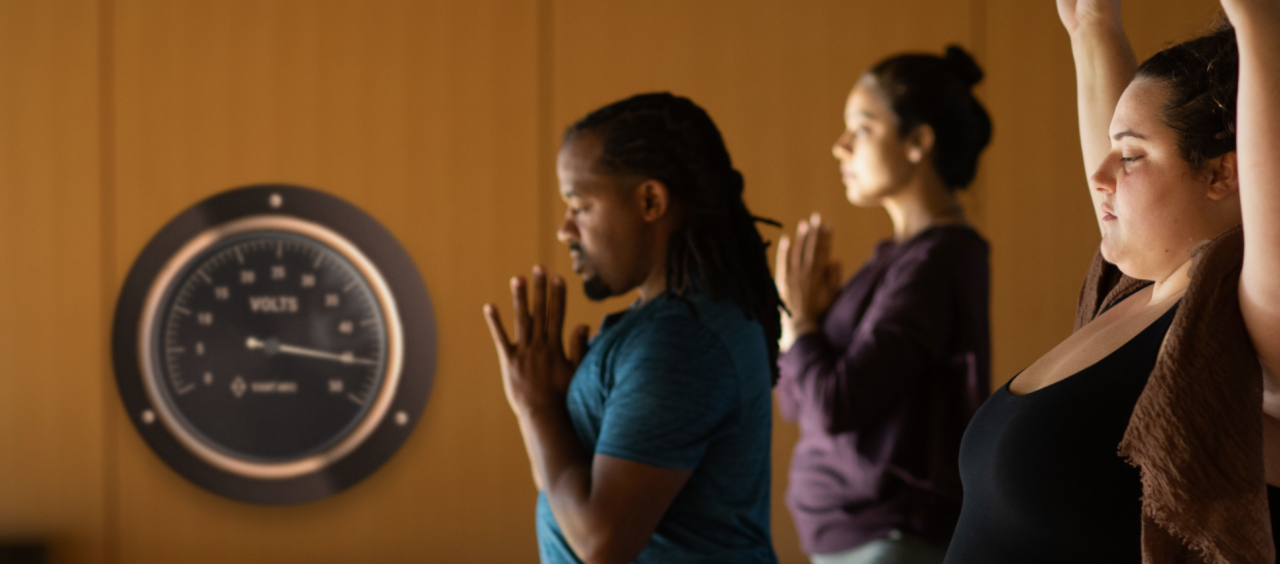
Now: {"value": 45, "unit": "V"}
